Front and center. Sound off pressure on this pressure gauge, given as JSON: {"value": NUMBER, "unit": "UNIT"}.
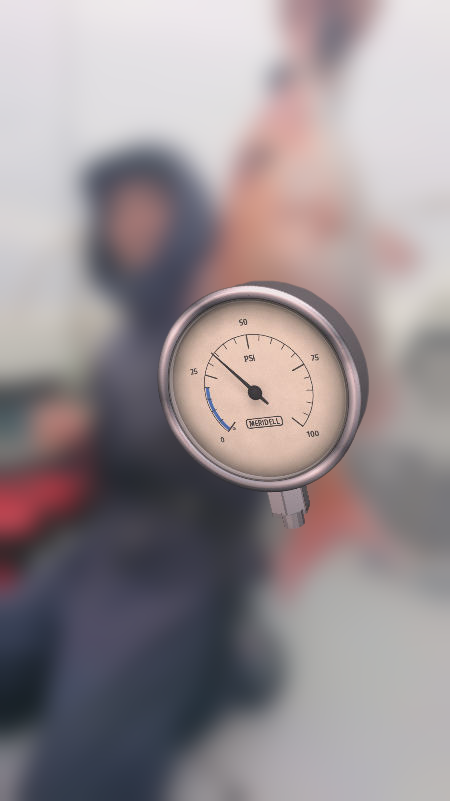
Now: {"value": 35, "unit": "psi"}
